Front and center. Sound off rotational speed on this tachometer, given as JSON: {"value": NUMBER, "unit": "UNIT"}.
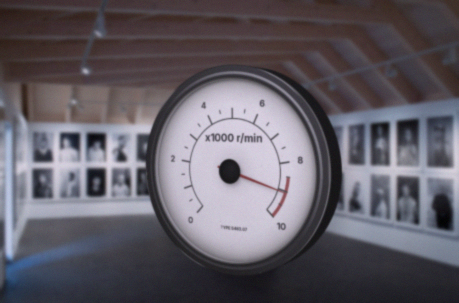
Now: {"value": 9000, "unit": "rpm"}
